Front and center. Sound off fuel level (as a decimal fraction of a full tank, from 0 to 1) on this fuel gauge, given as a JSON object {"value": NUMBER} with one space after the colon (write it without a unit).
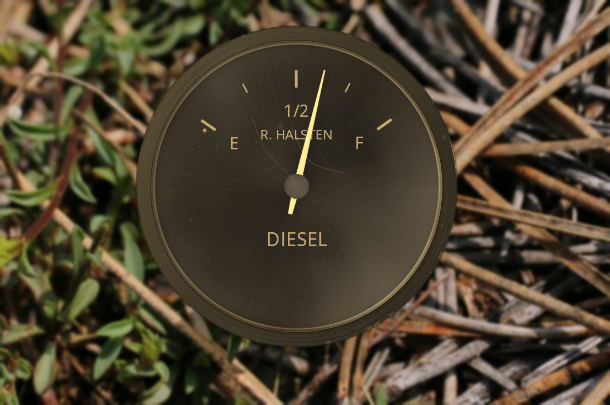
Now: {"value": 0.625}
